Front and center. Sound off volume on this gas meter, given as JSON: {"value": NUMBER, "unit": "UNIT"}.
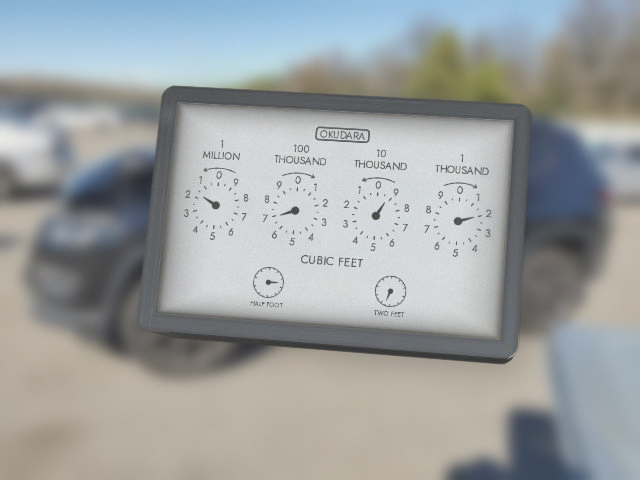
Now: {"value": 169200, "unit": "ft³"}
